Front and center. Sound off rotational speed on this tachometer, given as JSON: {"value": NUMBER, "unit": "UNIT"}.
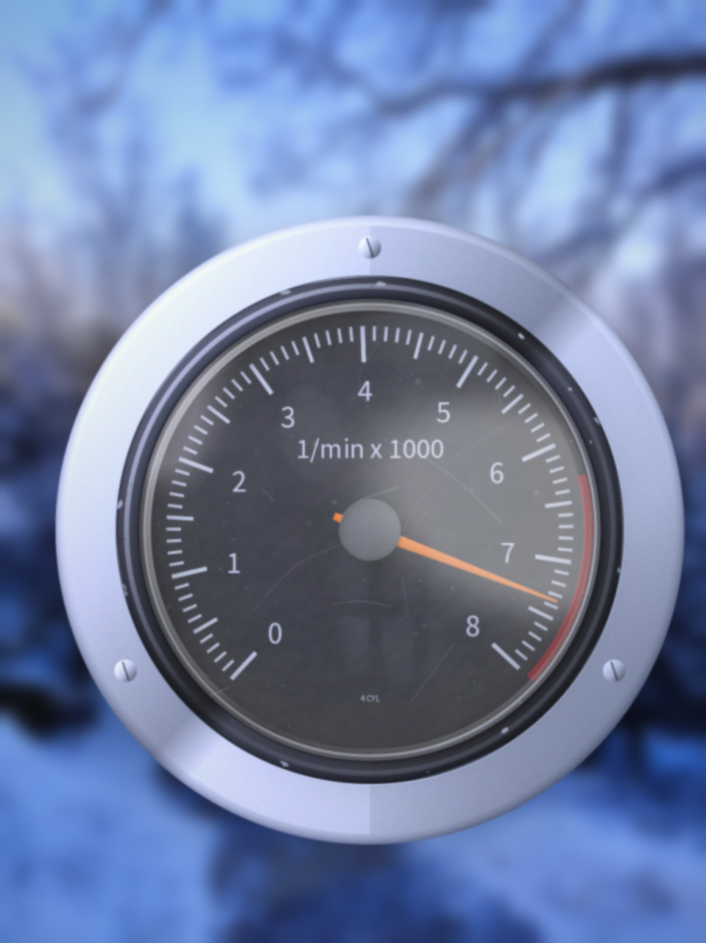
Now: {"value": 7350, "unit": "rpm"}
